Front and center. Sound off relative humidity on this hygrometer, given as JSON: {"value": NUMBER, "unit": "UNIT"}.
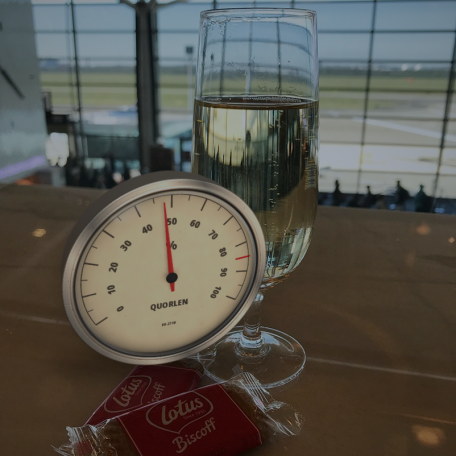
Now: {"value": 47.5, "unit": "%"}
